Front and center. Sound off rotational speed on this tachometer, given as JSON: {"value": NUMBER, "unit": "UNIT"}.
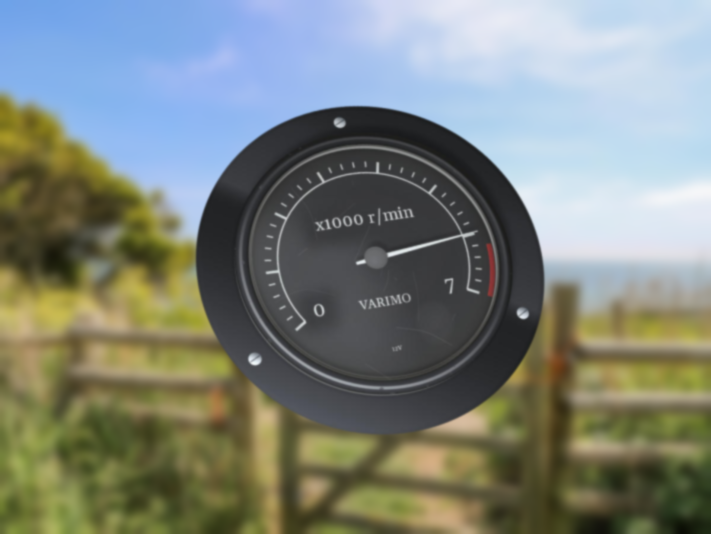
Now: {"value": 6000, "unit": "rpm"}
